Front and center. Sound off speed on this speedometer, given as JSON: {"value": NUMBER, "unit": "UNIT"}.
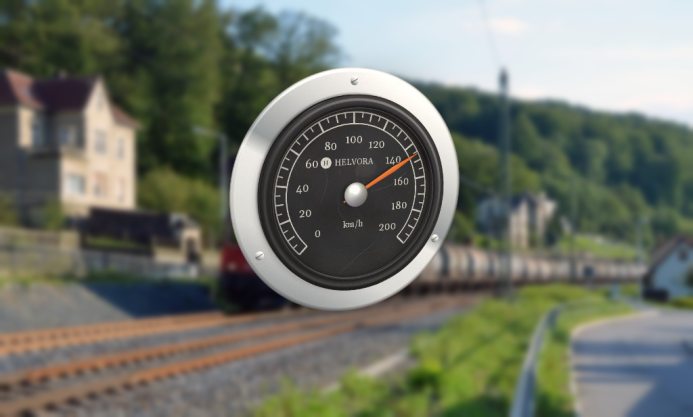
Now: {"value": 145, "unit": "km/h"}
